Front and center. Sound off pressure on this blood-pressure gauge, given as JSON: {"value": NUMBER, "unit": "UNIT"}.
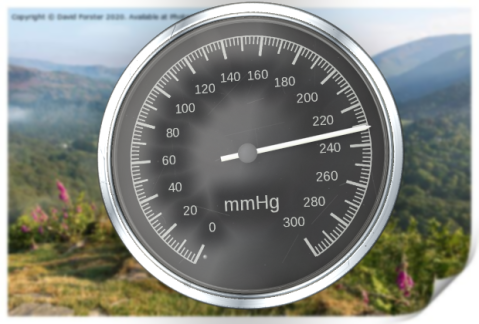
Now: {"value": 232, "unit": "mmHg"}
